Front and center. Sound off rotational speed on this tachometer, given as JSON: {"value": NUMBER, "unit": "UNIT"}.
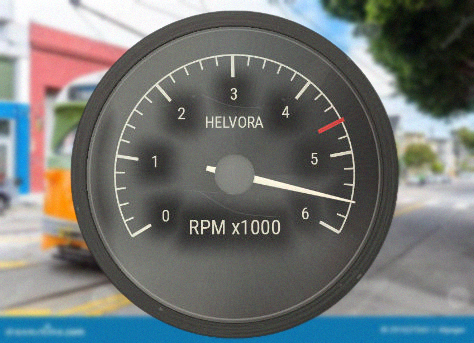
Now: {"value": 5600, "unit": "rpm"}
